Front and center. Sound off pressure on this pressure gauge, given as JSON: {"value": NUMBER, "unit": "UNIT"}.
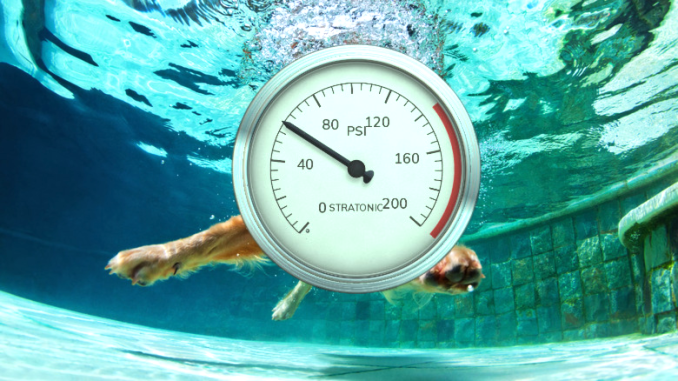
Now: {"value": 60, "unit": "psi"}
